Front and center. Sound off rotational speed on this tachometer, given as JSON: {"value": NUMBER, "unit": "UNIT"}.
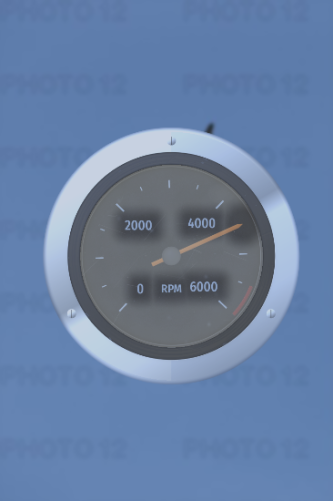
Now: {"value": 4500, "unit": "rpm"}
